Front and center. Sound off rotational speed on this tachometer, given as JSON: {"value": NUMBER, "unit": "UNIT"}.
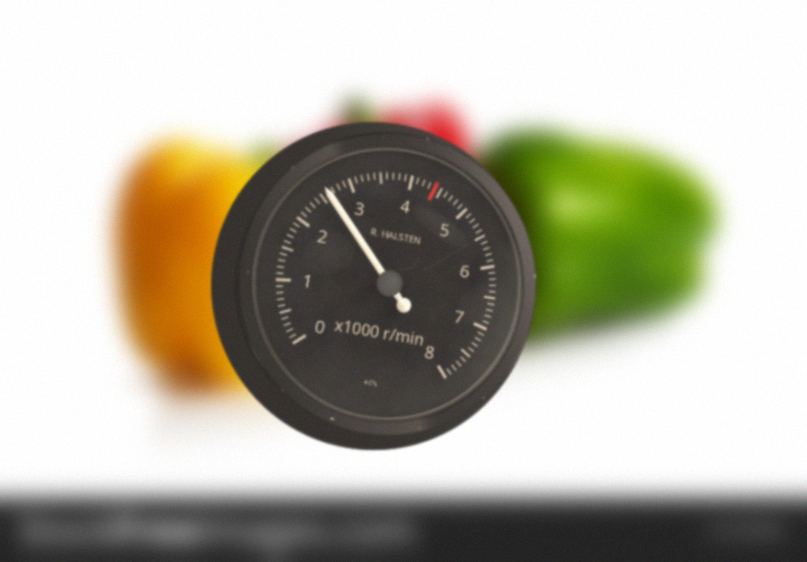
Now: {"value": 2600, "unit": "rpm"}
